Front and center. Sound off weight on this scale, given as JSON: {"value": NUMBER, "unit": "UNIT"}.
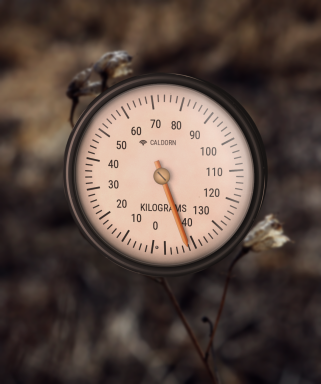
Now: {"value": 142, "unit": "kg"}
